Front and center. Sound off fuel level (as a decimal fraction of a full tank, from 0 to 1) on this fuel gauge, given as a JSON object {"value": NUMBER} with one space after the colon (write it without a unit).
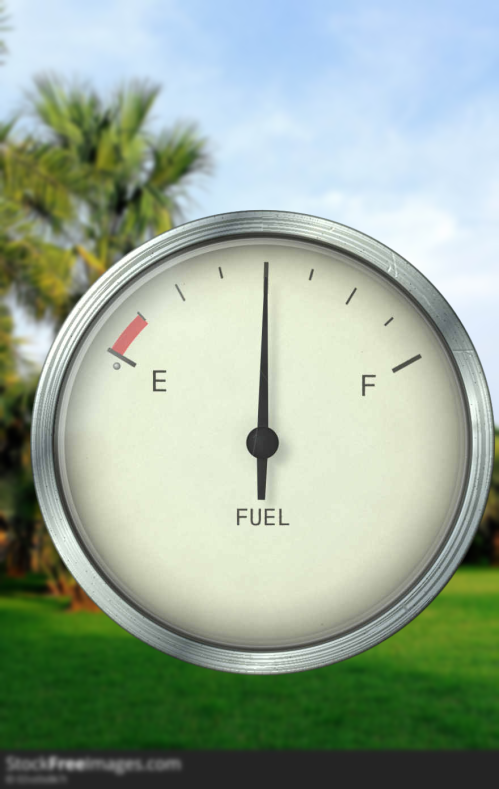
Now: {"value": 0.5}
